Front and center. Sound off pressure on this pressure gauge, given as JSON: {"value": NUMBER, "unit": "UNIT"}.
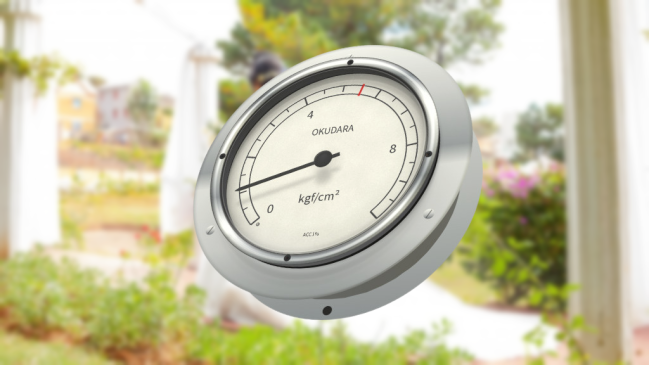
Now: {"value": 1, "unit": "kg/cm²"}
